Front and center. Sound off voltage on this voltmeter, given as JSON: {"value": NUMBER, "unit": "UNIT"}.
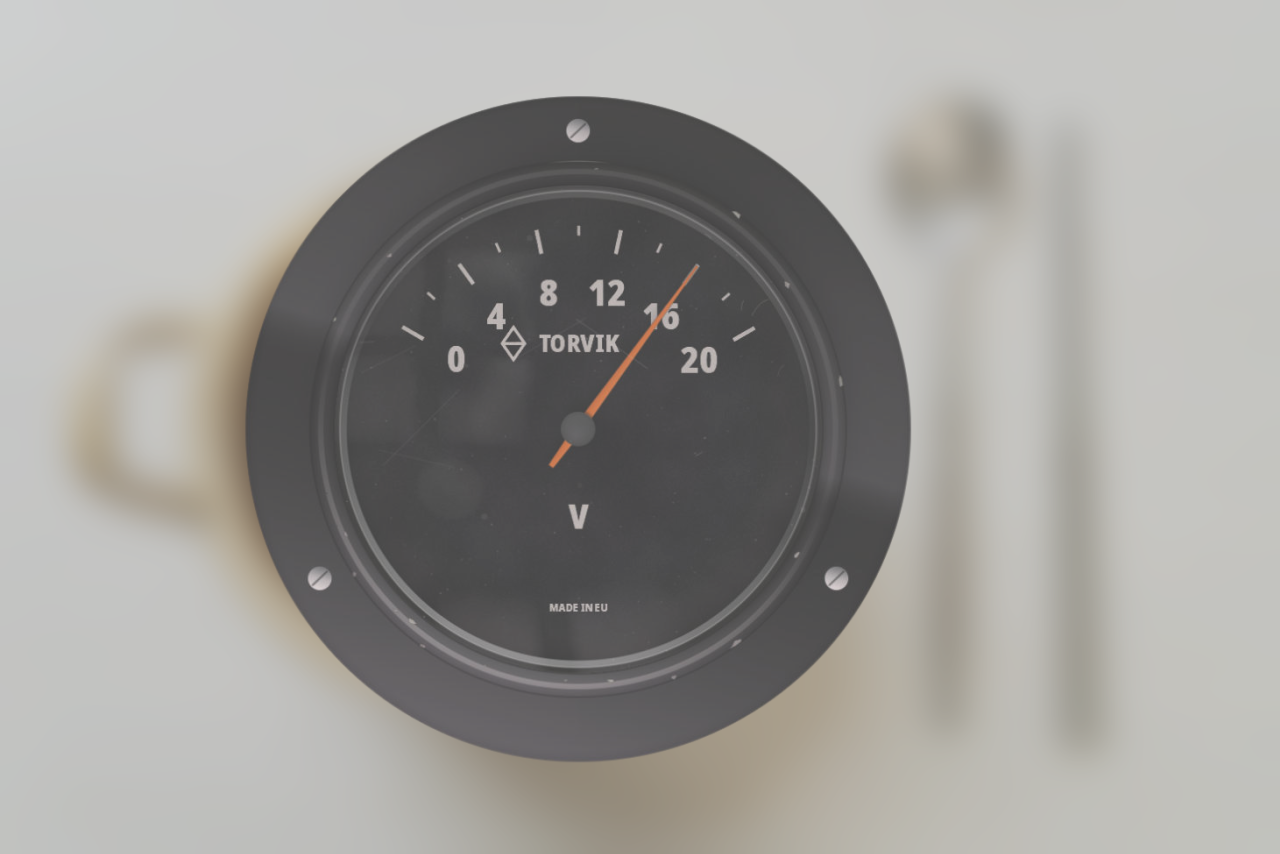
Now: {"value": 16, "unit": "V"}
